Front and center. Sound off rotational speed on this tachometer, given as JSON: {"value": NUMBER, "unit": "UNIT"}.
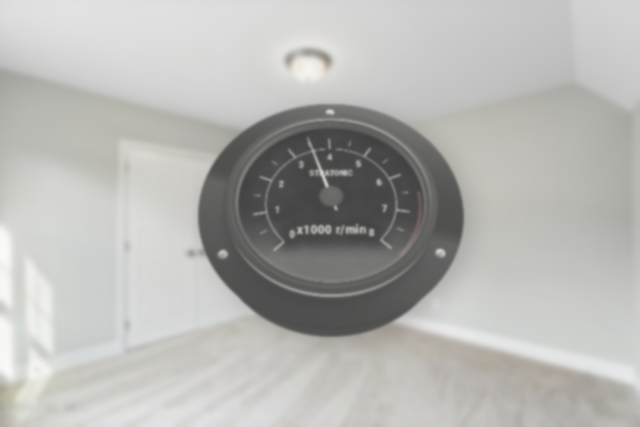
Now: {"value": 3500, "unit": "rpm"}
